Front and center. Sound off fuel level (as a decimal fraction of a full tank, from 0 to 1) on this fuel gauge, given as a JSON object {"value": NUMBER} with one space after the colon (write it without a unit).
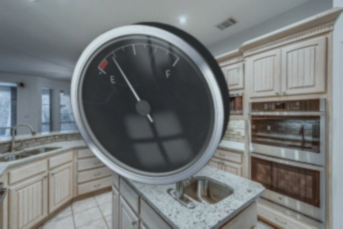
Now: {"value": 0.25}
